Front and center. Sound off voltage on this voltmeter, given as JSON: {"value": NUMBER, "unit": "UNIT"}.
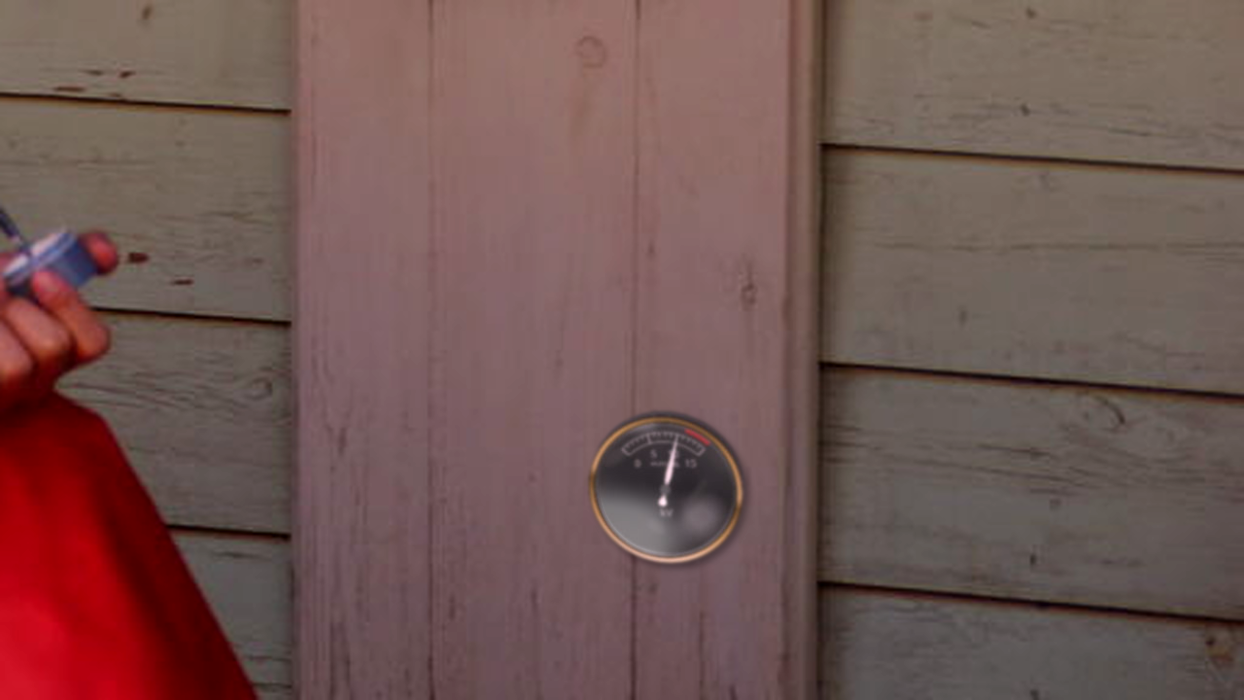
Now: {"value": 10, "unit": "kV"}
